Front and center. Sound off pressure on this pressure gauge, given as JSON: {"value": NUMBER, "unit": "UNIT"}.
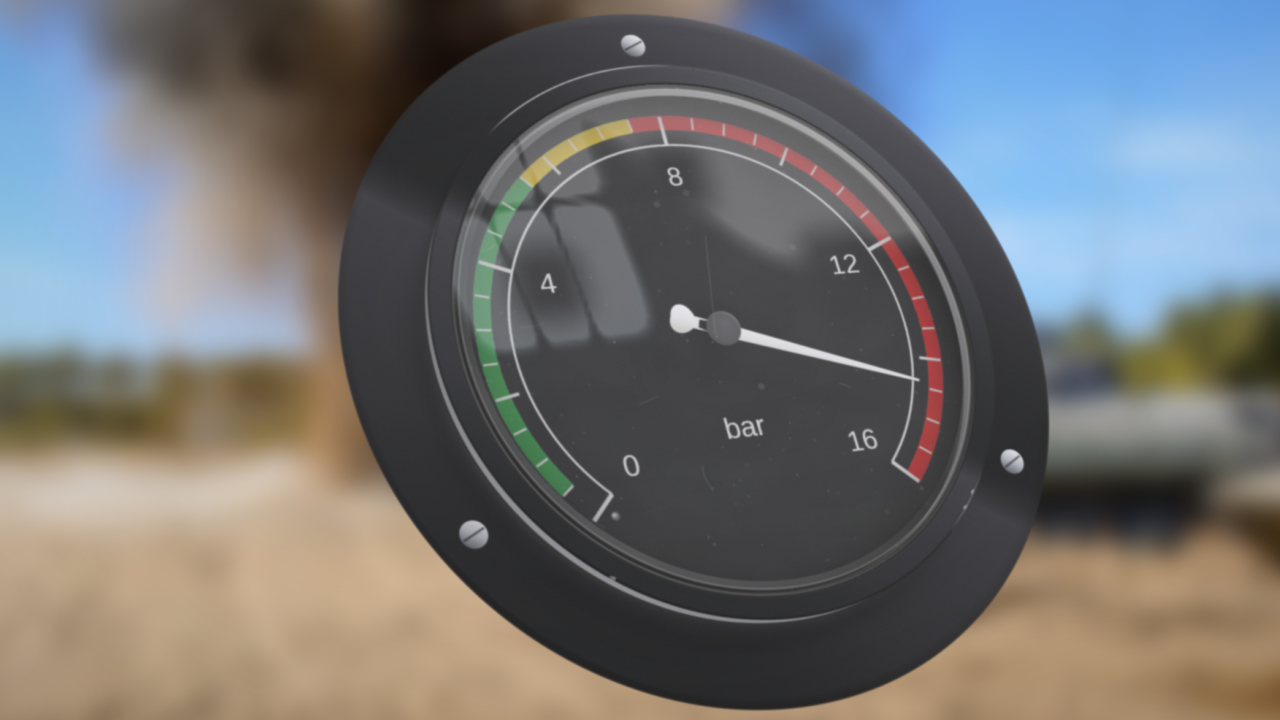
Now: {"value": 14.5, "unit": "bar"}
